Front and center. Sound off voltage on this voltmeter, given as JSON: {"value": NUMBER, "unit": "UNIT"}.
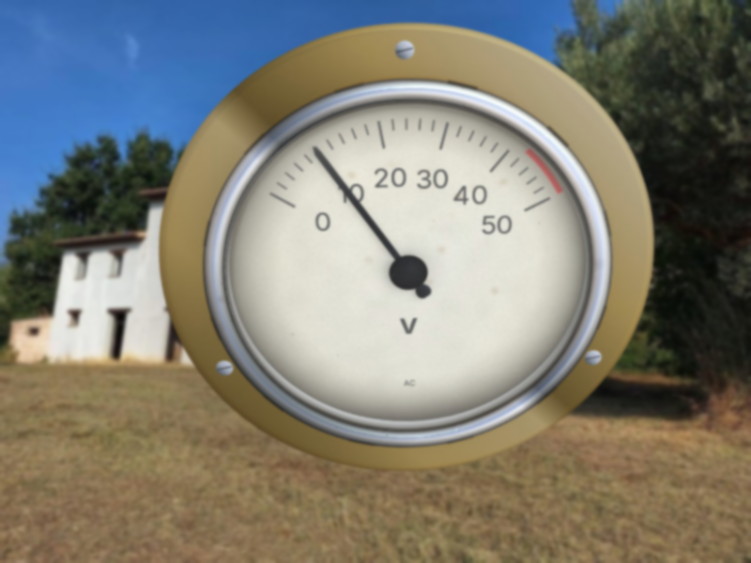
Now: {"value": 10, "unit": "V"}
